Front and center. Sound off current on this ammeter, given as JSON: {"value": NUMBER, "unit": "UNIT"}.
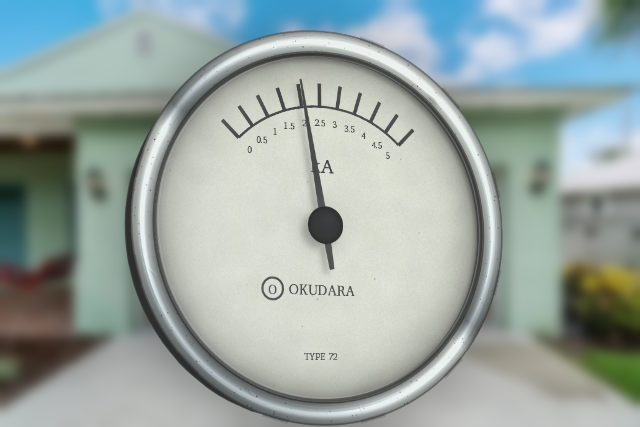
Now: {"value": 2, "unit": "kA"}
